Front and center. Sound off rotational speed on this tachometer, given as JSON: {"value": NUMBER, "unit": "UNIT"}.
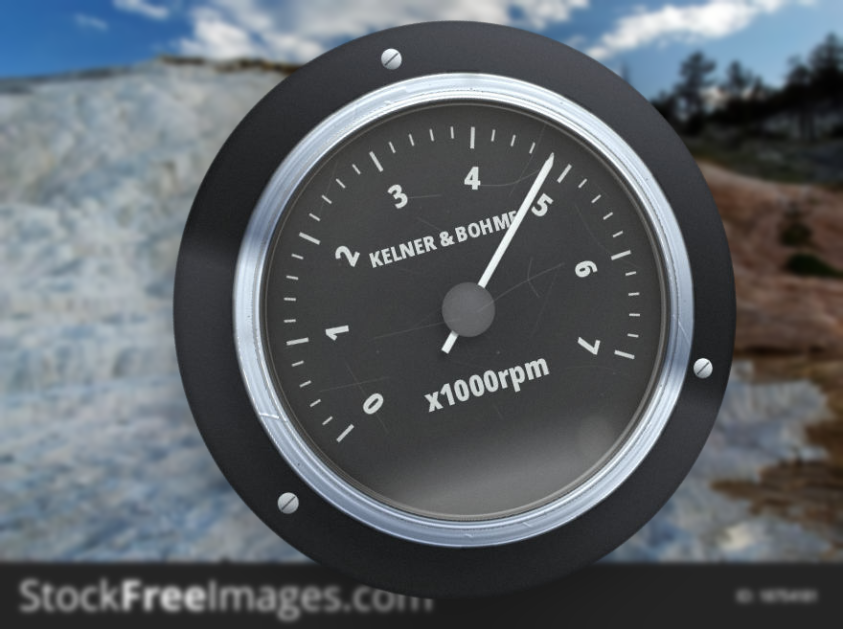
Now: {"value": 4800, "unit": "rpm"}
